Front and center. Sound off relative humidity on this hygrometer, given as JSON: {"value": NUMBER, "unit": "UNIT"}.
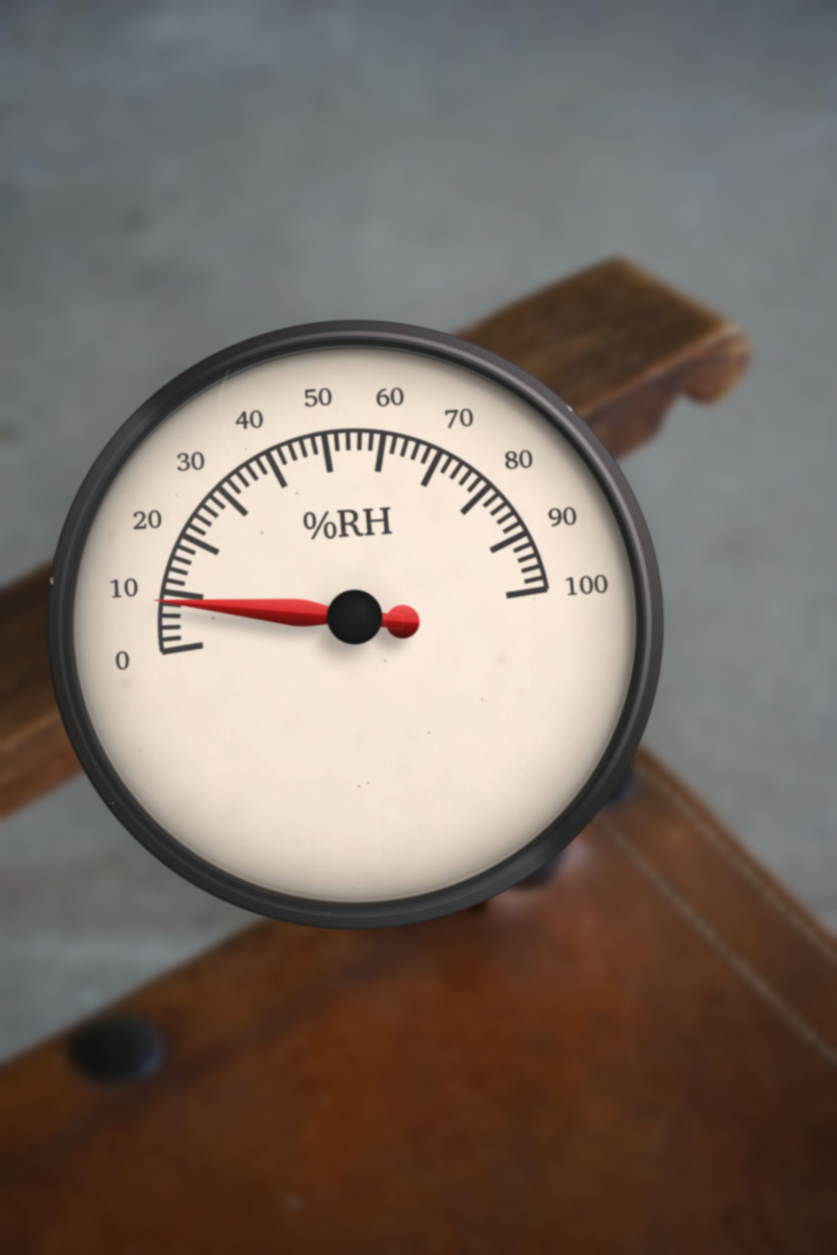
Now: {"value": 8, "unit": "%"}
